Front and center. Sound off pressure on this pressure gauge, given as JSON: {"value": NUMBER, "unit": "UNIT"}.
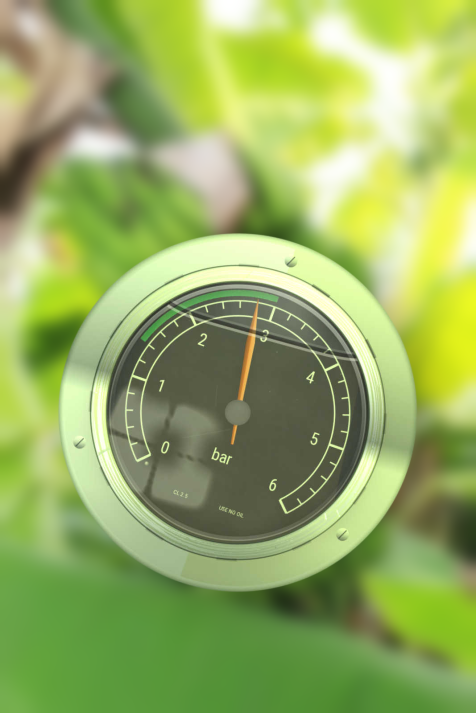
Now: {"value": 2.8, "unit": "bar"}
